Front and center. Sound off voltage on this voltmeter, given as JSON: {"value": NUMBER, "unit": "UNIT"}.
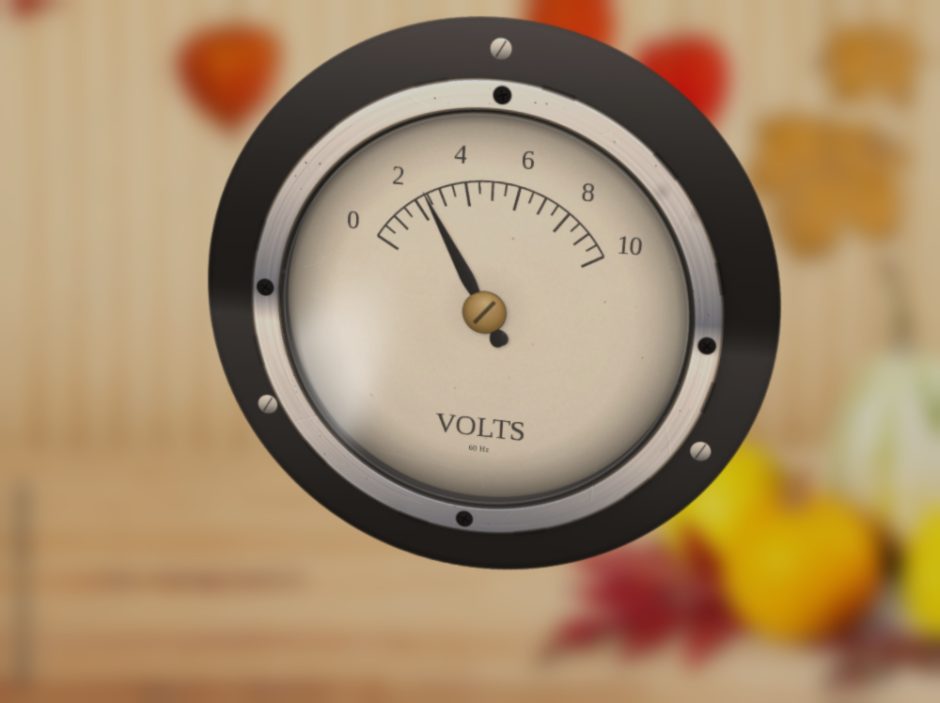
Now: {"value": 2.5, "unit": "V"}
